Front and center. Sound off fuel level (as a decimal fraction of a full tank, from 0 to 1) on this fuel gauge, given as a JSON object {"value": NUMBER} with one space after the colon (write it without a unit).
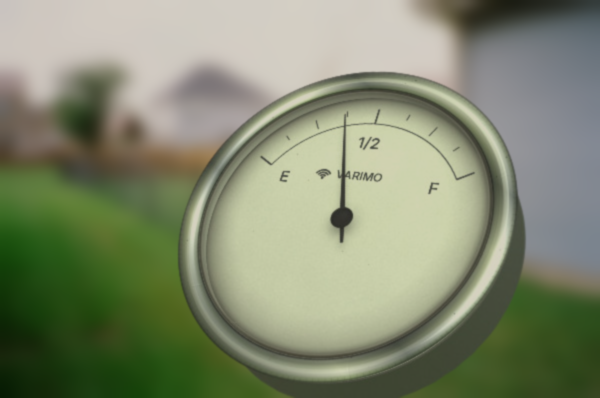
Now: {"value": 0.375}
